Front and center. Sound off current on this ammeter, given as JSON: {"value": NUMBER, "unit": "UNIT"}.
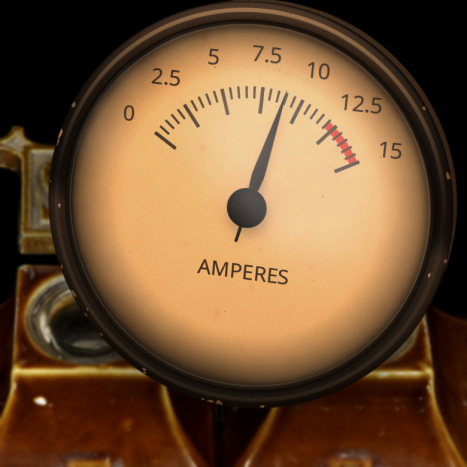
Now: {"value": 9, "unit": "A"}
